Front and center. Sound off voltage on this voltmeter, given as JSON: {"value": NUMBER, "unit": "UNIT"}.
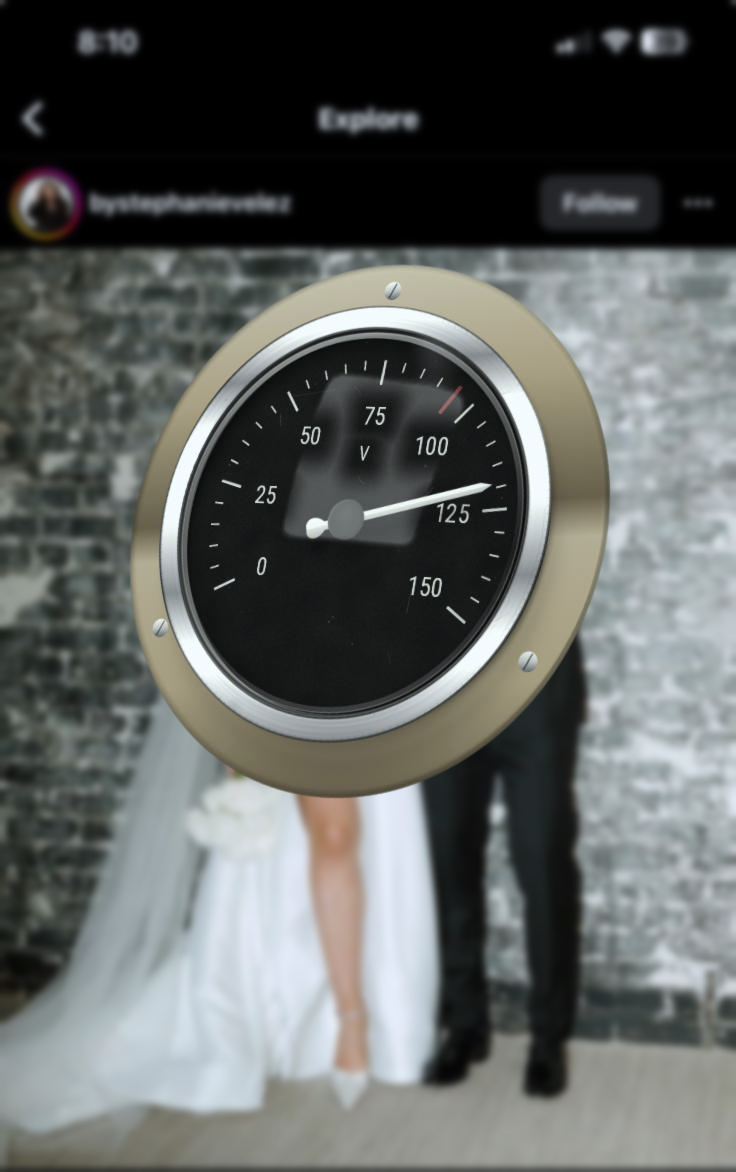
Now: {"value": 120, "unit": "V"}
